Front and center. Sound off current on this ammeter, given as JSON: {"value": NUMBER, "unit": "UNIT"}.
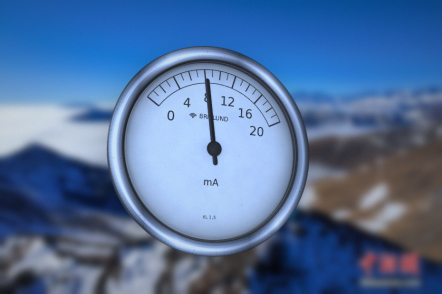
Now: {"value": 8, "unit": "mA"}
